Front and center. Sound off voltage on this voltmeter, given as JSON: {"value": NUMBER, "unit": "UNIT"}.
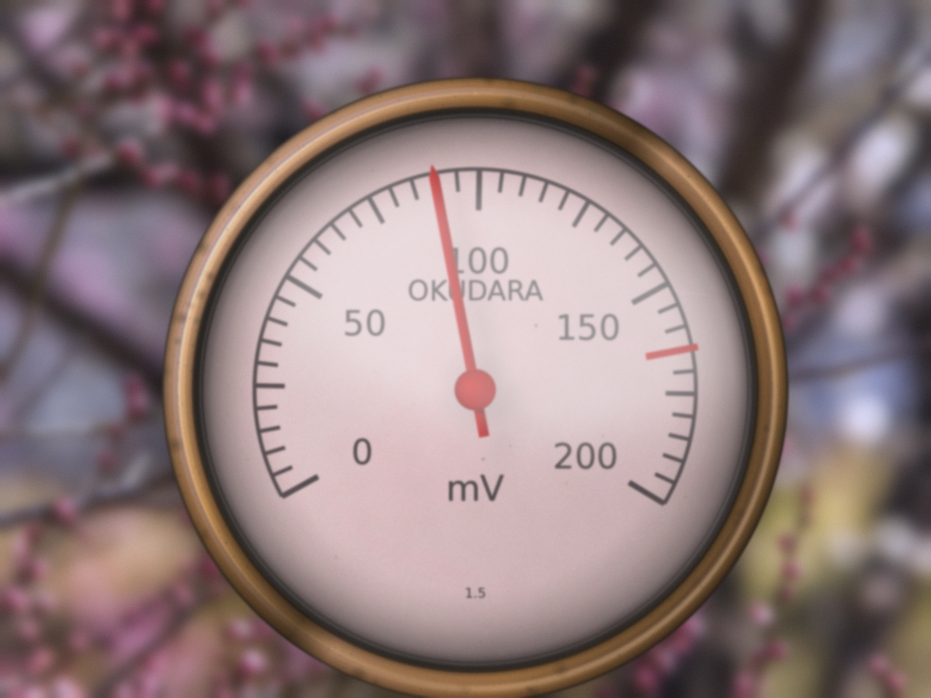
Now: {"value": 90, "unit": "mV"}
